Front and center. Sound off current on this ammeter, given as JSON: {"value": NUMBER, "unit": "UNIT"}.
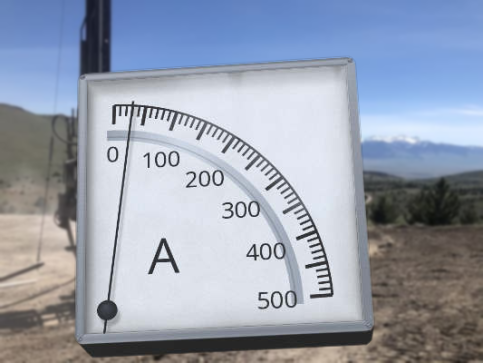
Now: {"value": 30, "unit": "A"}
